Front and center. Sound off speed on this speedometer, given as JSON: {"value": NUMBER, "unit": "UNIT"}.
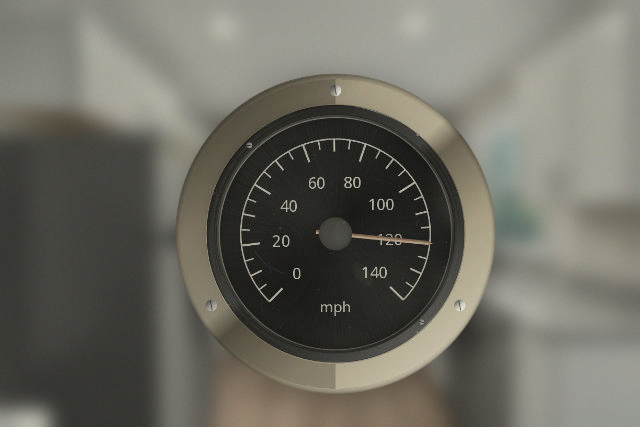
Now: {"value": 120, "unit": "mph"}
